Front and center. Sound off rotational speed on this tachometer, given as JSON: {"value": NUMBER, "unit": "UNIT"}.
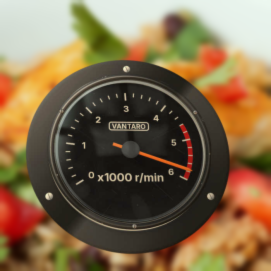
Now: {"value": 5800, "unit": "rpm"}
